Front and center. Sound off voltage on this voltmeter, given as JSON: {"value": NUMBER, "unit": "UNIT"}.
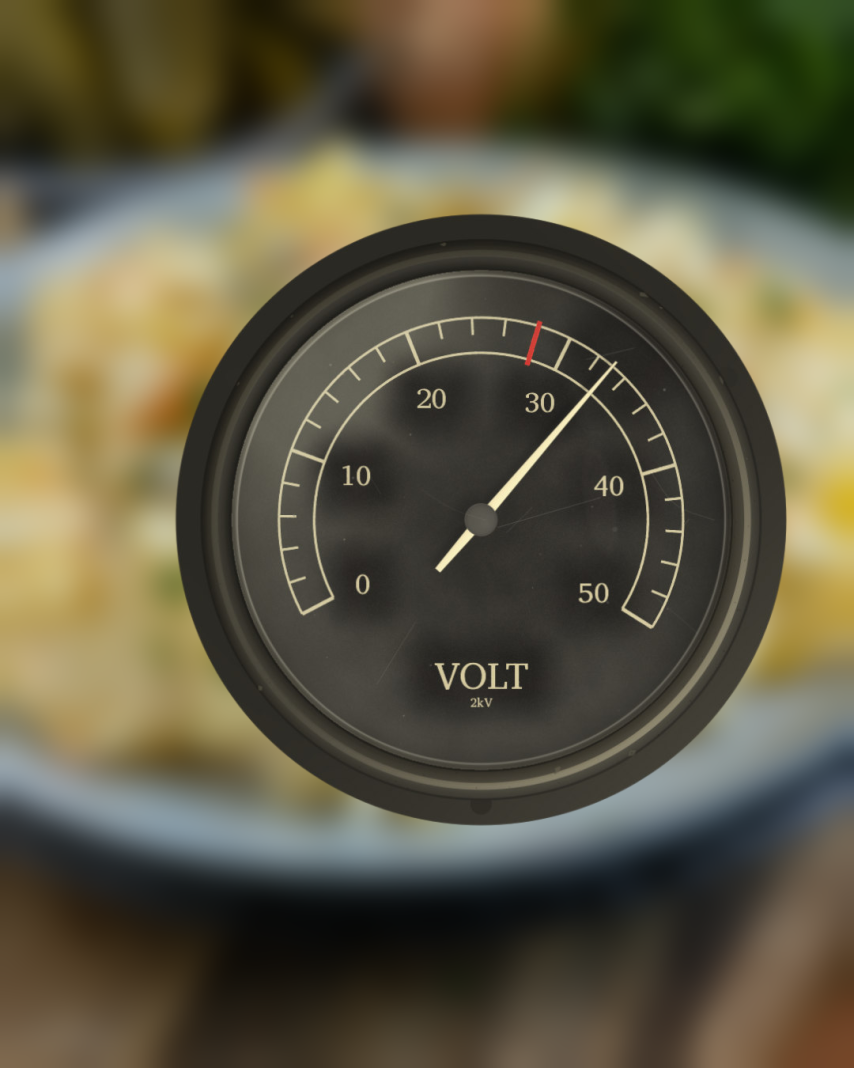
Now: {"value": 33, "unit": "V"}
